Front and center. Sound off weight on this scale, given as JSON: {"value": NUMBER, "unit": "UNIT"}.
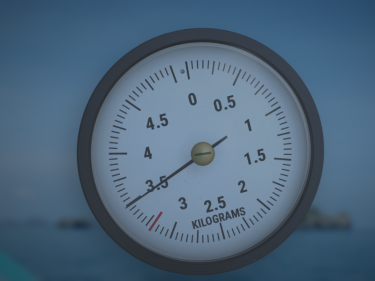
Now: {"value": 3.5, "unit": "kg"}
